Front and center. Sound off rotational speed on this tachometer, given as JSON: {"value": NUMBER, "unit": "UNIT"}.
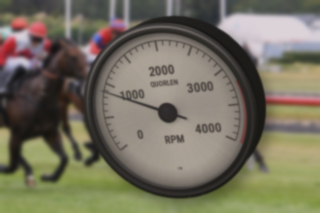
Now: {"value": 900, "unit": "rpm"}
